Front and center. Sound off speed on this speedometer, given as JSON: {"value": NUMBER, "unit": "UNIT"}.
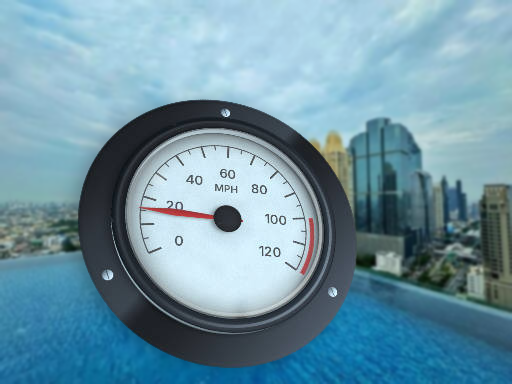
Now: {"value": 15, "unit": "mph"}
